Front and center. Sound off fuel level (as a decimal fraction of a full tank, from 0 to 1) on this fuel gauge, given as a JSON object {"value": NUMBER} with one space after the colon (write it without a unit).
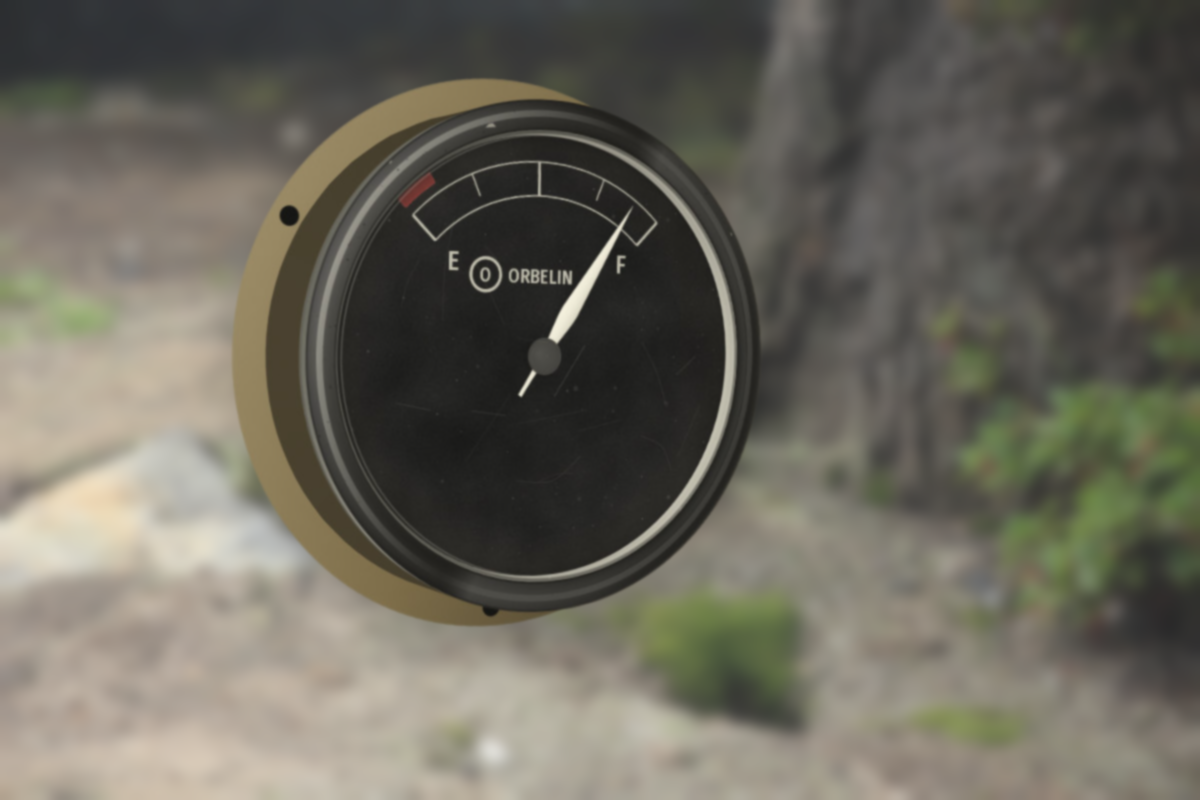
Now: {"value": 0.875}
